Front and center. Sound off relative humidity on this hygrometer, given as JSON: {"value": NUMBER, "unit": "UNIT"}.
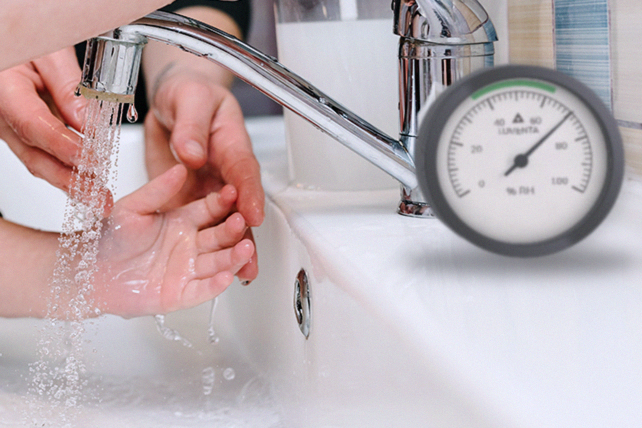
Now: {"value": 70, "unit": "%"}
